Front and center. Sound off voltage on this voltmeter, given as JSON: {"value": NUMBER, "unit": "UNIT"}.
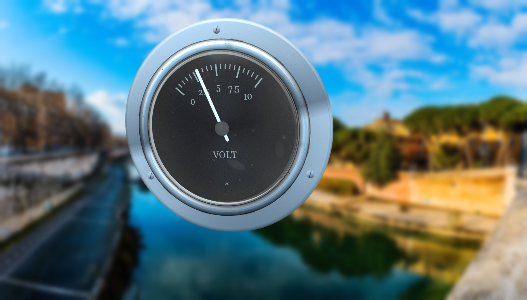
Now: {"value": 3, "unit": "V"}
